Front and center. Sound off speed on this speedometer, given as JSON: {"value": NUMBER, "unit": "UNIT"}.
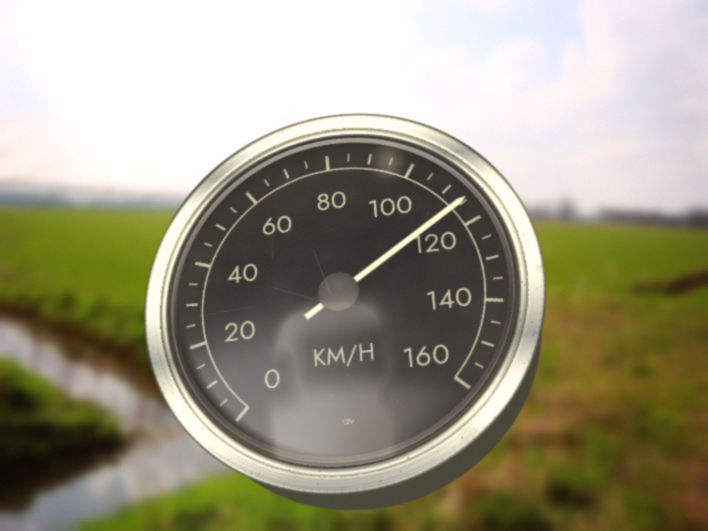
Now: {"value": 115, "unit": "km/h"}
